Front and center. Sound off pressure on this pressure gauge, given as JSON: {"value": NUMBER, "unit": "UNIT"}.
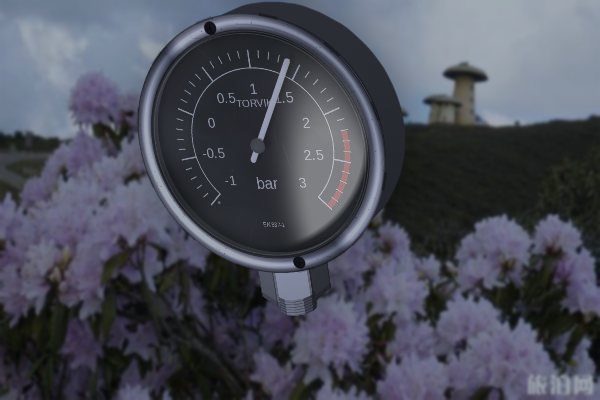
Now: {"value": 1.4, "unit": "bar"}
